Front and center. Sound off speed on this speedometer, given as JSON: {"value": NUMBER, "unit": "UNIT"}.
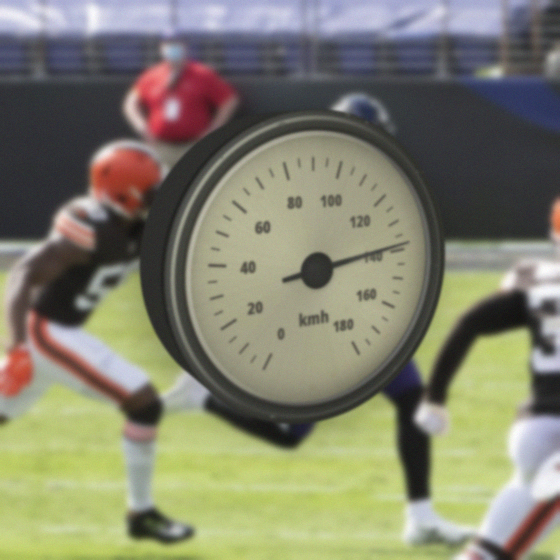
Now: {"value": 137.5, "unit": "km/h"}
